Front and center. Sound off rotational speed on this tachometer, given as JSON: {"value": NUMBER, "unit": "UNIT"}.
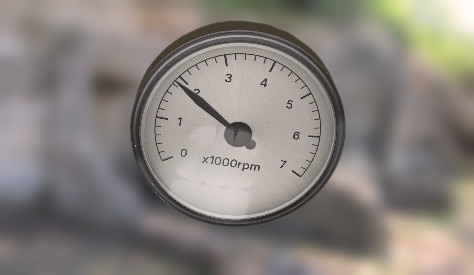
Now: {"value": 1900, "unit": "rpm"}
